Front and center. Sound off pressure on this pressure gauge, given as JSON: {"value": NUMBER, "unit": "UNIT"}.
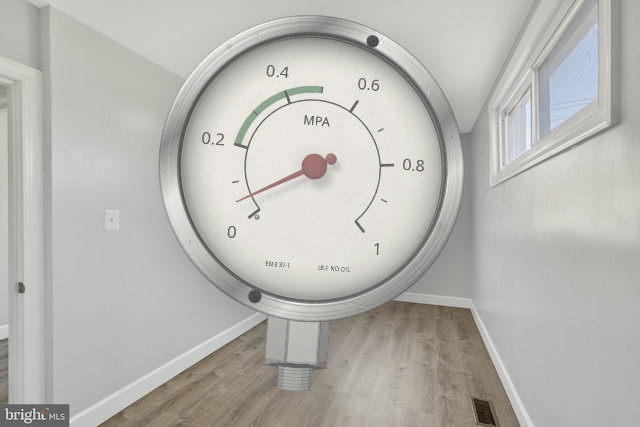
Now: {"value": 0.05, "unit": "MPa"}
